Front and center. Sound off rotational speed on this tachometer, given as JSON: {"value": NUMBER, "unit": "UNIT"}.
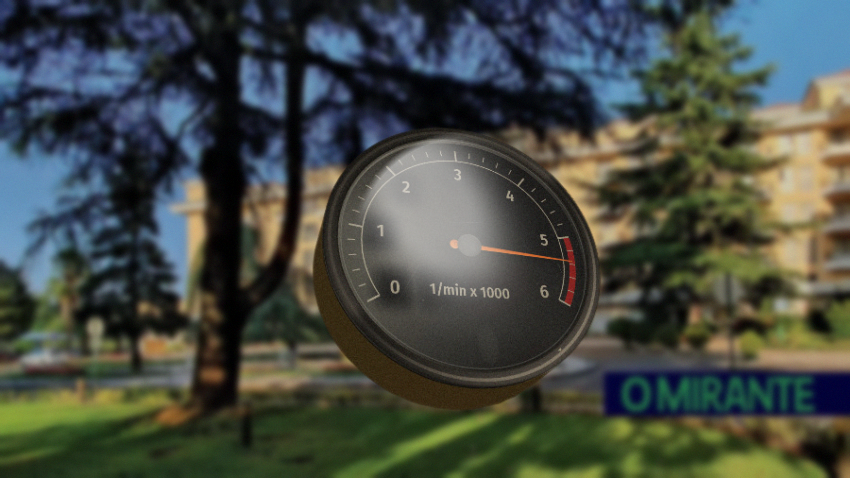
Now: {"value": 5400, "unit": "rpm"}
